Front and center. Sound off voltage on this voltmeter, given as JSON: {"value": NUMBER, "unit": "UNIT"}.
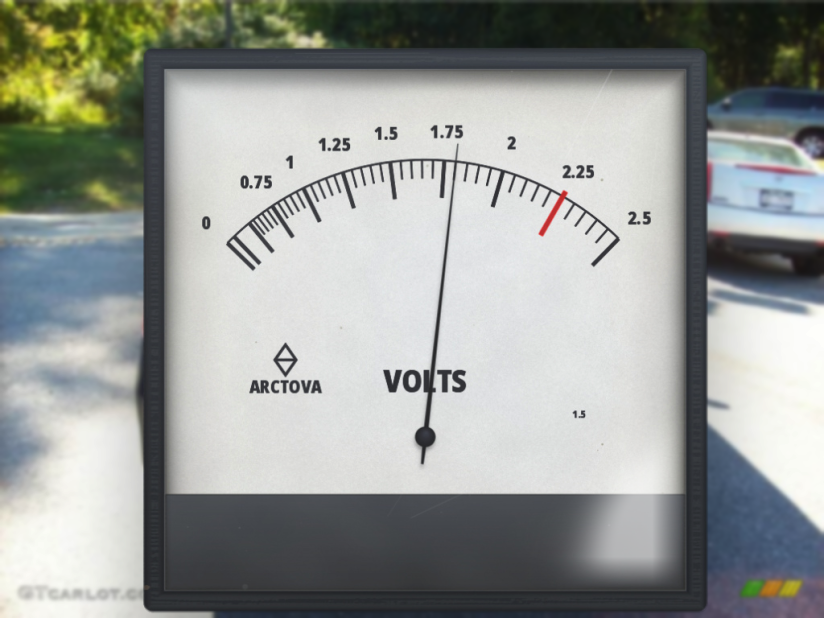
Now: {"value": 1.8, "unit": "V"}
